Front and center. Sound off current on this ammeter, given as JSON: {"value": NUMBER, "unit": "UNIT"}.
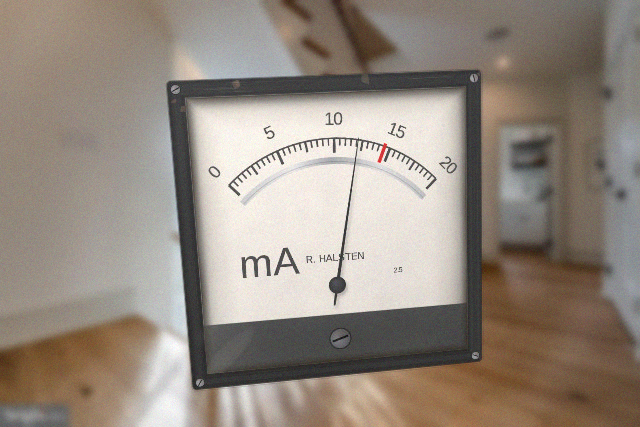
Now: {"value": 12, "unit": "mA"}
